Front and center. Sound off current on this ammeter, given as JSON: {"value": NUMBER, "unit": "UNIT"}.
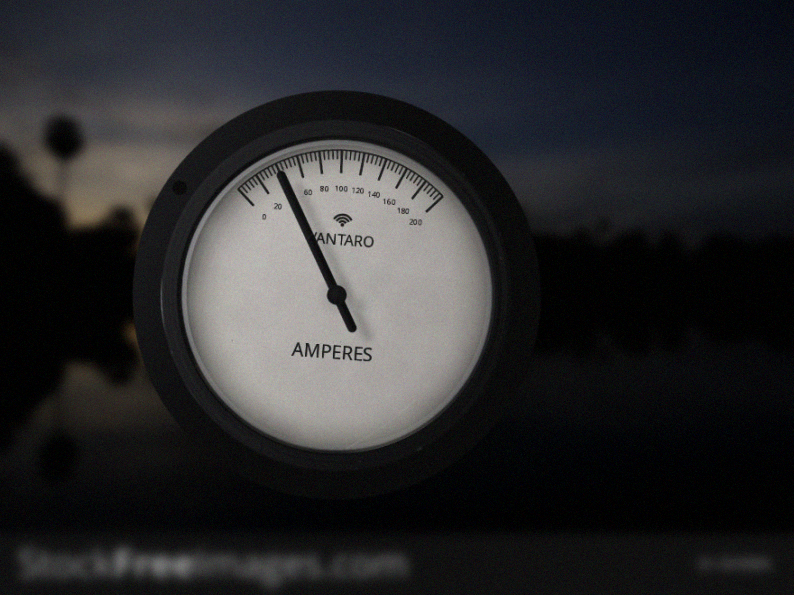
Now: {"value": 40, "unit": "A"}
